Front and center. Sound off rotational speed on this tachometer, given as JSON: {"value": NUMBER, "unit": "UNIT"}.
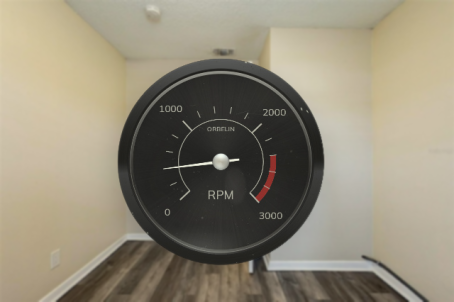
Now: {"value": 400, "unit": "rpm"}
